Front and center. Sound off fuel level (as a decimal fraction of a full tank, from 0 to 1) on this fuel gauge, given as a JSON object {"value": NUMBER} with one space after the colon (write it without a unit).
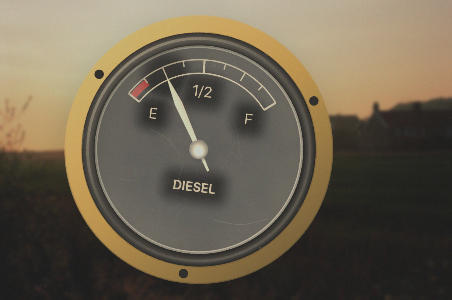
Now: {"value": 0.25}
